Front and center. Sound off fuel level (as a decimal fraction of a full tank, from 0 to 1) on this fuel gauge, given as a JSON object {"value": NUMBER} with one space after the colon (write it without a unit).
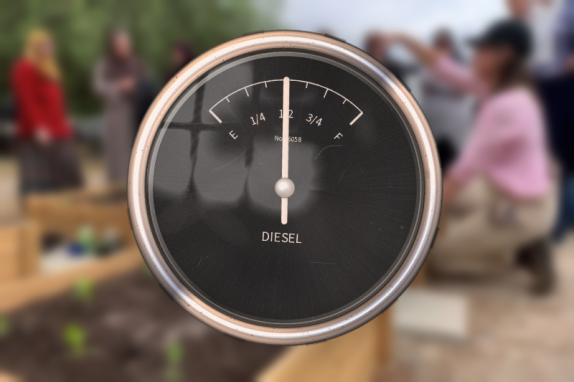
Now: {"value": 0.5}
